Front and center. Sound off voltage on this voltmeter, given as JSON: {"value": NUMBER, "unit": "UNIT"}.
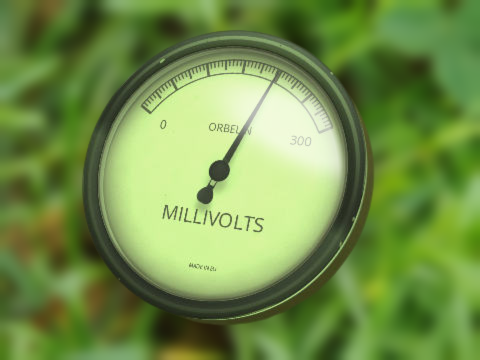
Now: {"value": 200, "unit": "mV"}
